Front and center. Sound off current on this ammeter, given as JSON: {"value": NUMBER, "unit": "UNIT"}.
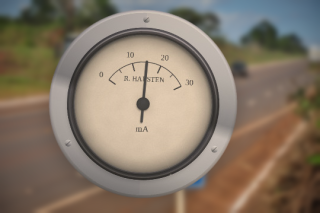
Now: {"value": 15, "unit": "mA"}
